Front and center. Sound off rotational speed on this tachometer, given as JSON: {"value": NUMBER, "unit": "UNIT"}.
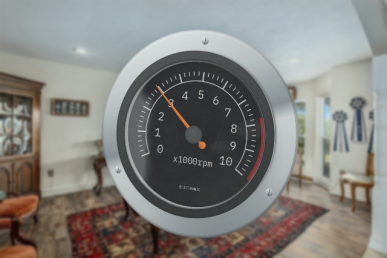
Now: {"value": 3000, "unit": "rpm"}
